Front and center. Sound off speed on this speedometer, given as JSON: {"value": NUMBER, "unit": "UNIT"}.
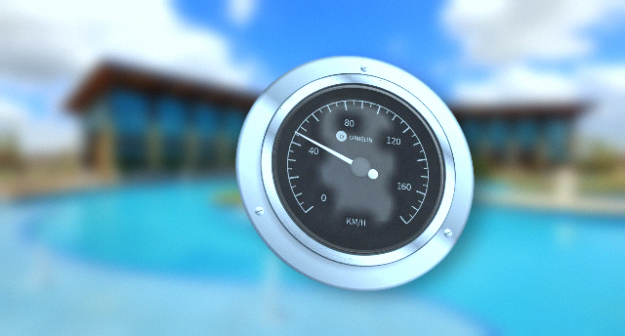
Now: {"value": 45, "unit": "km/h"}
